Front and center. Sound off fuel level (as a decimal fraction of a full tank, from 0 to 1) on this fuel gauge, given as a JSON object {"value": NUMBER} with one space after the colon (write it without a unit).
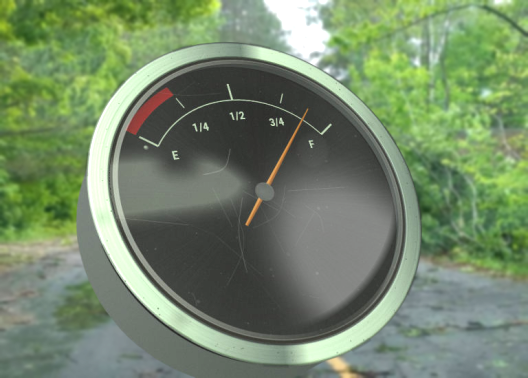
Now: {"value": 0.875}
